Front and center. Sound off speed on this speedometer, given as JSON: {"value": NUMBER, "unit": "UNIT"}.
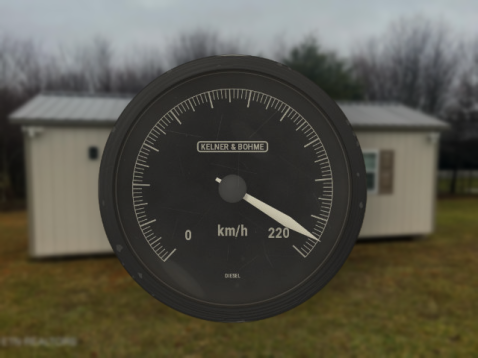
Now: {"value": 210, "unit": "km/h"}
